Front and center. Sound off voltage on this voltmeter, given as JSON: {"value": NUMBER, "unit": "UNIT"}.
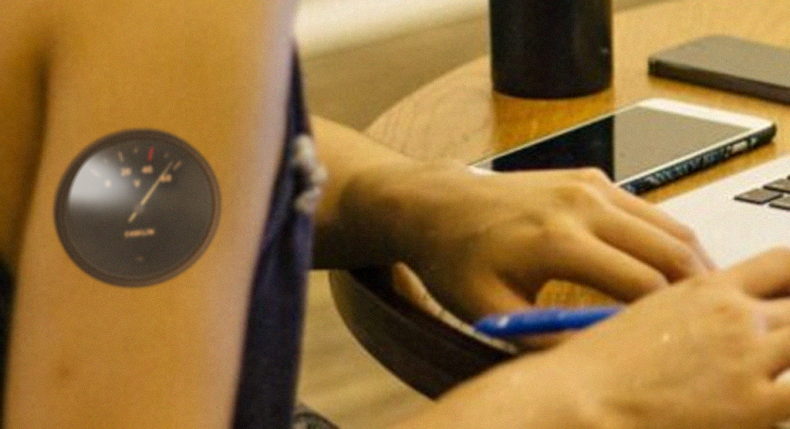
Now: {"value": 55, "unit": "V"}
